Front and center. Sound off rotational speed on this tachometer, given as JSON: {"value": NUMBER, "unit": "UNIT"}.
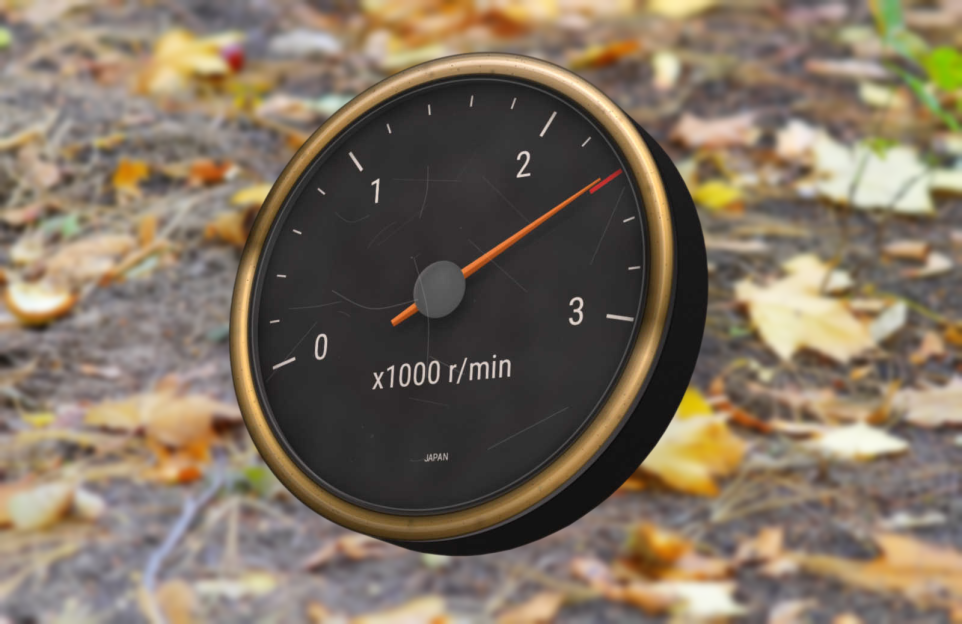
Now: {"value": 2400, "unit": "rpm"}
